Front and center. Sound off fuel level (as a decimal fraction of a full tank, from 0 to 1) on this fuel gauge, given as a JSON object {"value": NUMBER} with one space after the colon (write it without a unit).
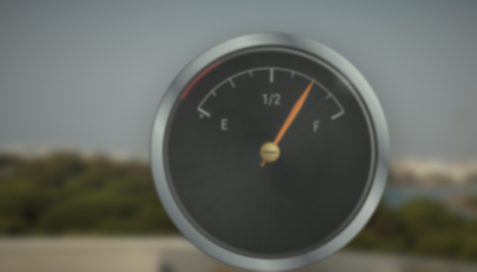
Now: {"value": 0.75}
